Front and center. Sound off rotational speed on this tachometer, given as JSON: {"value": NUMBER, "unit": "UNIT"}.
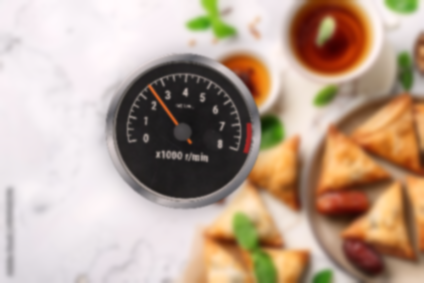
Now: {"value": 2500, "unit": "rpm"}
